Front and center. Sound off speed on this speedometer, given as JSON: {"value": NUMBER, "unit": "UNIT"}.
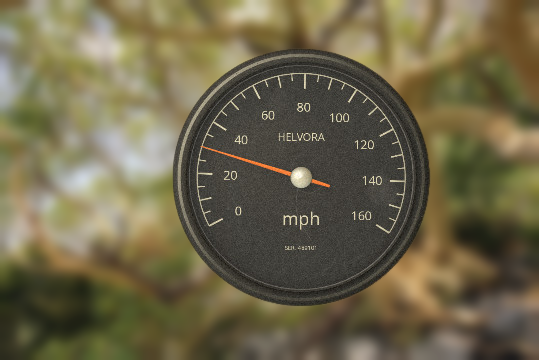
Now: {"value": 30, "unit": "mph"}
